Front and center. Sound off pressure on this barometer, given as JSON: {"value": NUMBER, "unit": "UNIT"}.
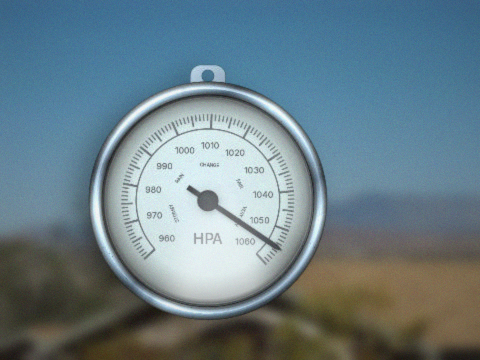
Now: {"value": 1055, "unit": "hPa"}
